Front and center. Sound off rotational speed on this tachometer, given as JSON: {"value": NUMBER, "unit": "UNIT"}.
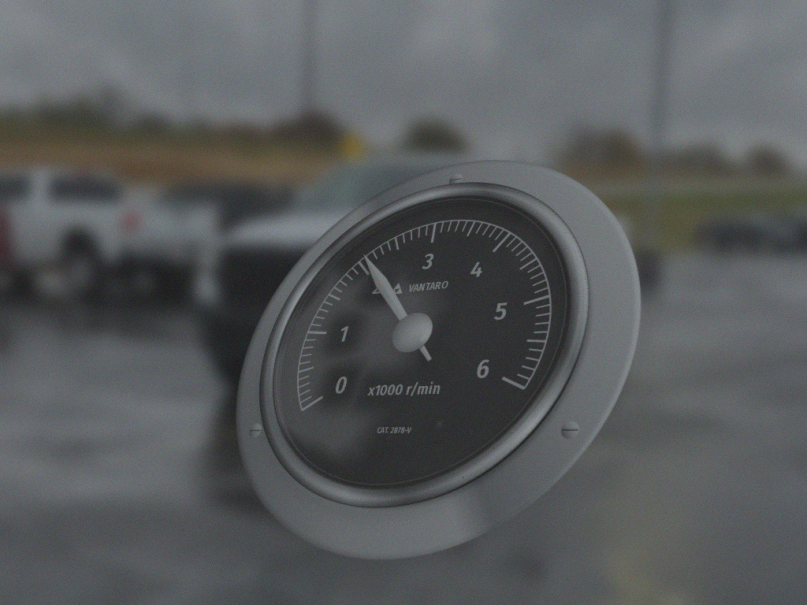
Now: {"value": 2100, "unit": "rpm"}
